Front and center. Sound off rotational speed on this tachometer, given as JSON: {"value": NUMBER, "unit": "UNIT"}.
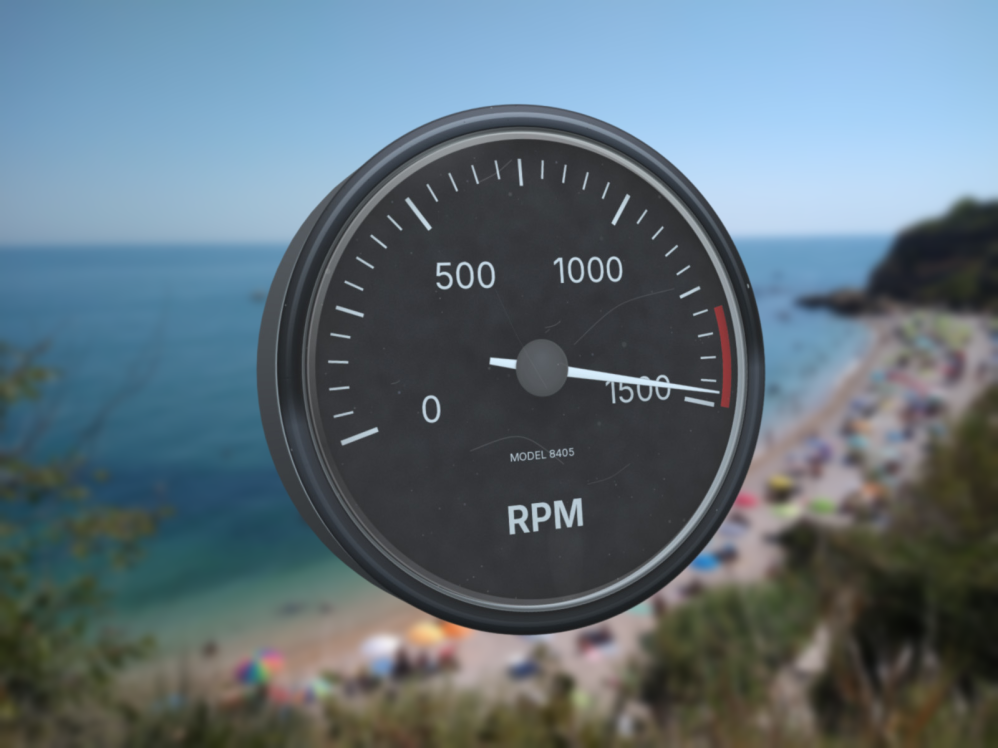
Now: {"value": 1475, "unit": "rpm"}
